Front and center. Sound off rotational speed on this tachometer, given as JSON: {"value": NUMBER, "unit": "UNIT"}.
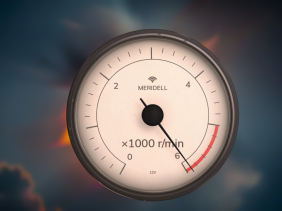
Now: {"value": 5900, "unit": "rpm"}
